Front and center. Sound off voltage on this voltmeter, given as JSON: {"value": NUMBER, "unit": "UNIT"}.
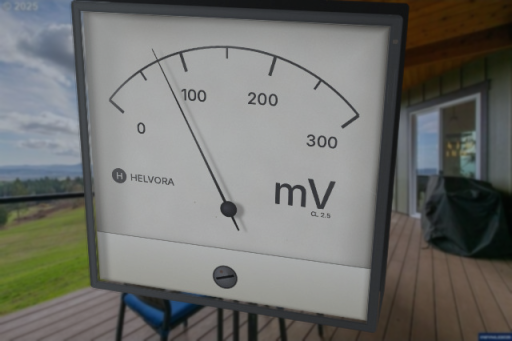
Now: {"value": 75, "unit": "mV"}
